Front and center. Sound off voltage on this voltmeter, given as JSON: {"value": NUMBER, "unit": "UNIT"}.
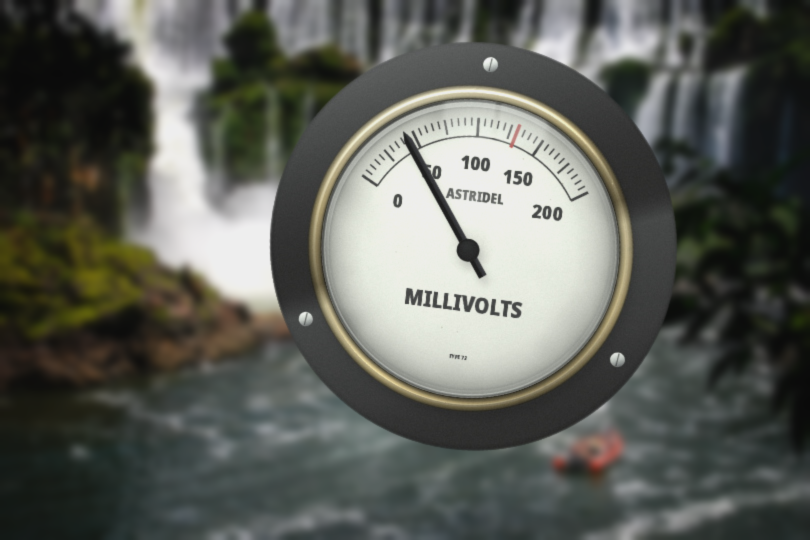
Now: {"value": 45, "unit": "mV"}
